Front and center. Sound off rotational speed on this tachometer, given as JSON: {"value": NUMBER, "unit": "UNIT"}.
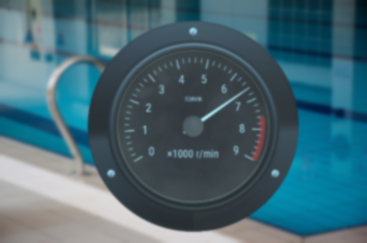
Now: {"value": 6600, "unit": "rpm"}
